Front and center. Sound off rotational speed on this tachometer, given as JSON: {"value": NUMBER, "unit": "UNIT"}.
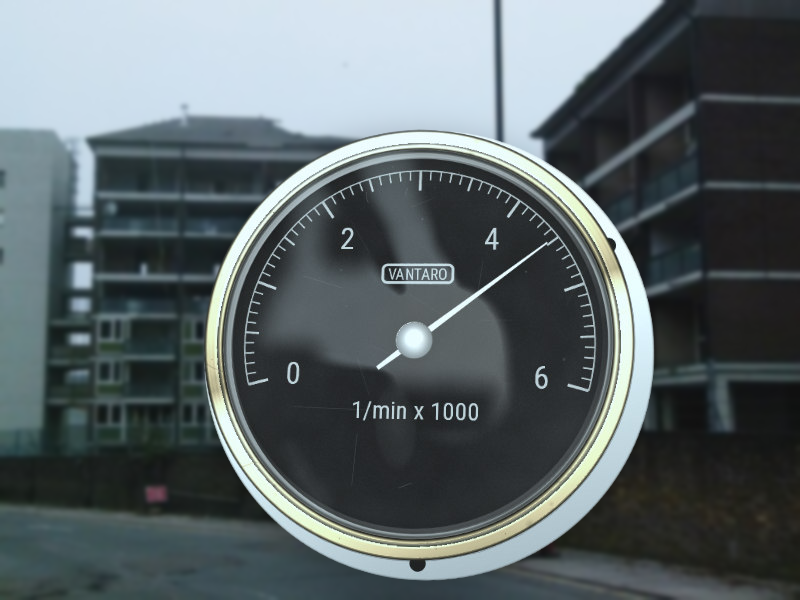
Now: {"value": 4500, "unit": "rpm"}
